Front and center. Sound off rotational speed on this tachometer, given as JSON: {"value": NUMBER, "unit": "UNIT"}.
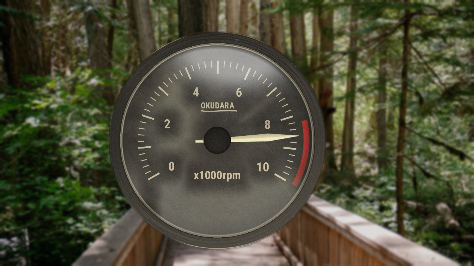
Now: {"value": 8600, "unit": "rpm"}
